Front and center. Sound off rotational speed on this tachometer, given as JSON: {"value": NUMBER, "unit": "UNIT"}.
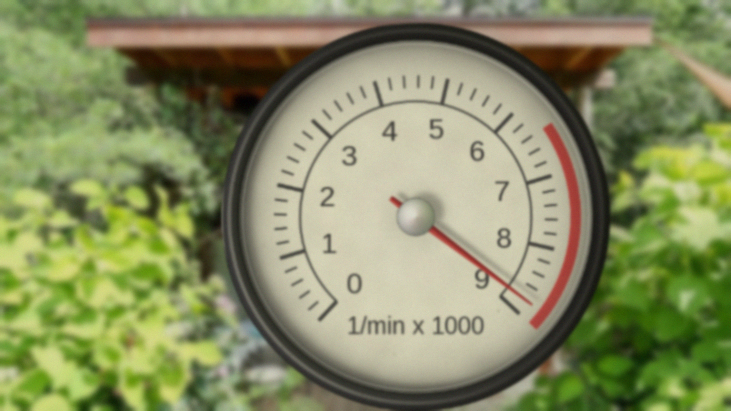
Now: {"value": 8800, "unit": "rpm"}
